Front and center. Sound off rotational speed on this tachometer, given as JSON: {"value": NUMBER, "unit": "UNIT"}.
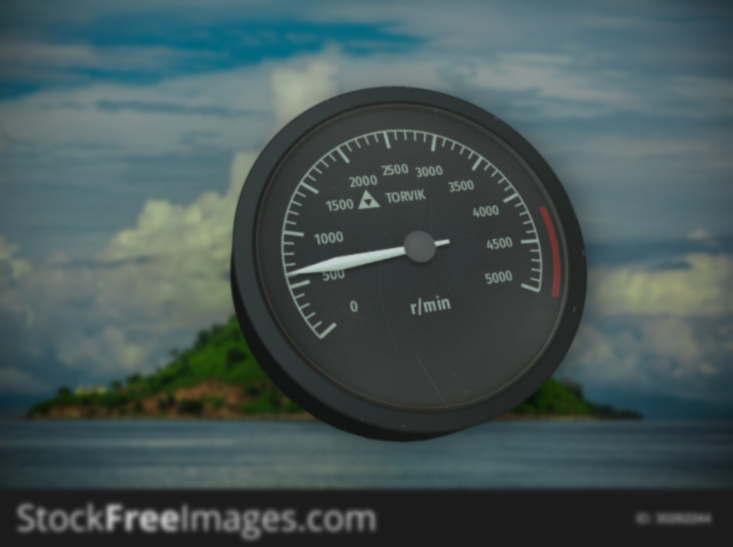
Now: {"value": 600, "unit": "rpm"}
